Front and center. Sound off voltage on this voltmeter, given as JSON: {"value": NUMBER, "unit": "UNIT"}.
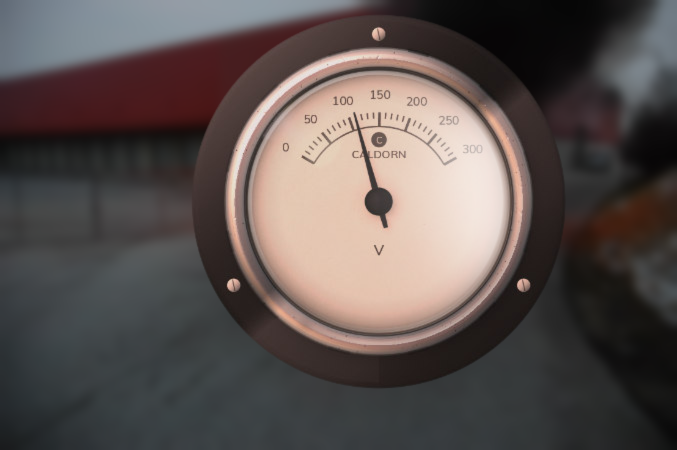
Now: {"value": 110, "unit": "V"}
